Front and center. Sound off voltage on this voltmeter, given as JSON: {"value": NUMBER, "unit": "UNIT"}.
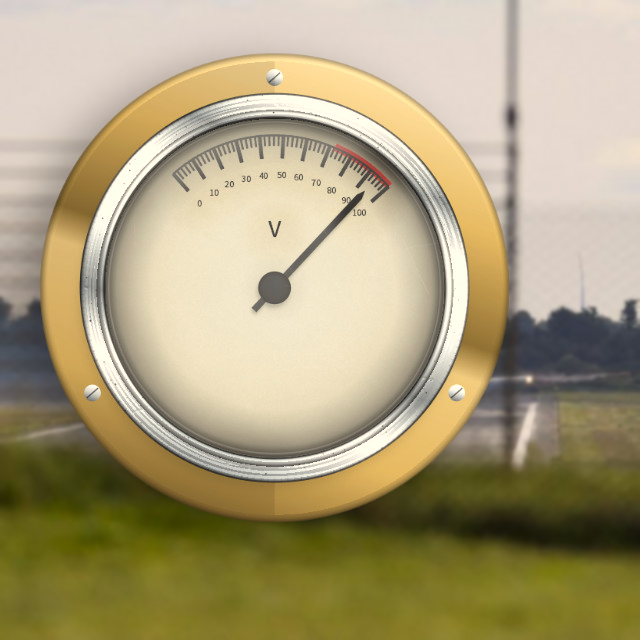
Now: {"value": 94, "unit": "V"}
